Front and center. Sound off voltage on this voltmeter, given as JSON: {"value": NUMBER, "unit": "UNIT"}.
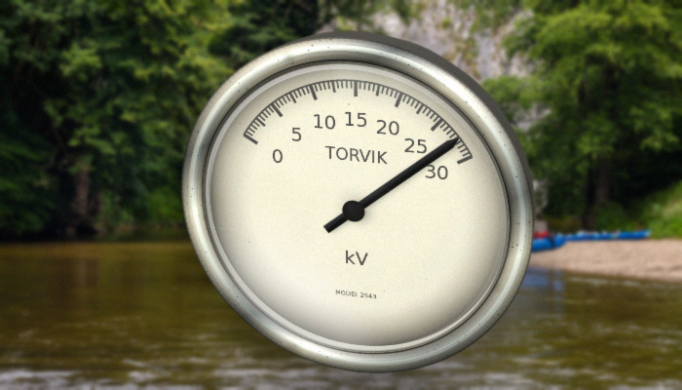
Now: {"value": 27.5, "unit": "kV"}
